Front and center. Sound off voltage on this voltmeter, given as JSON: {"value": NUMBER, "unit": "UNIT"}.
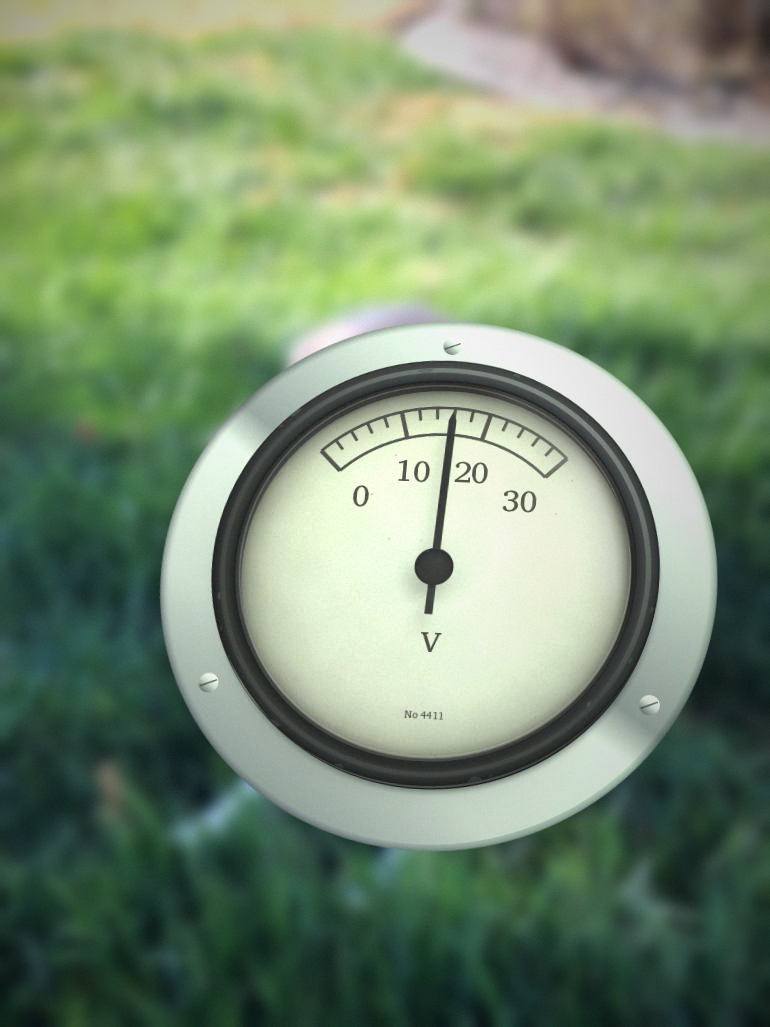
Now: {"value": 16, "unit": "V"}
